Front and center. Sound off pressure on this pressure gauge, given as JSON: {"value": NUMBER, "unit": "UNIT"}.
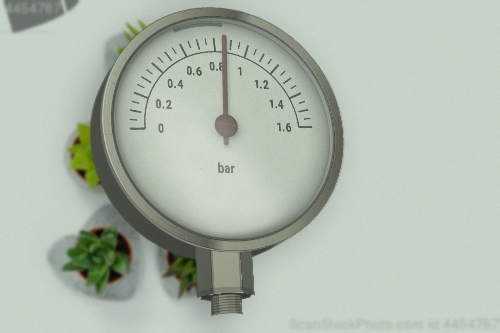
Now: {"value": 0.85, "unit": "bar"}
